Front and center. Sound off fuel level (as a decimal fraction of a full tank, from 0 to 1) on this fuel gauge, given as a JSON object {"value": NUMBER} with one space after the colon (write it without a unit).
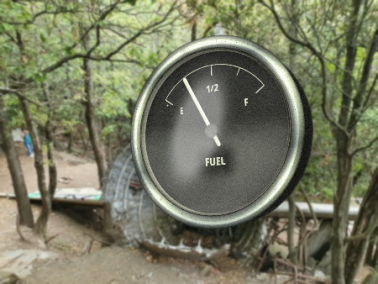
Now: {"value": 0.25}
